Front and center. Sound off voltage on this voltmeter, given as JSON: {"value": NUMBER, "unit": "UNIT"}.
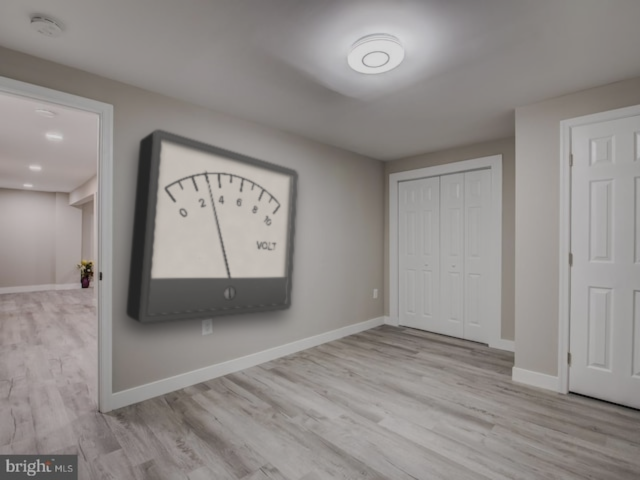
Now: {"value": 3, "unit": "V"}
